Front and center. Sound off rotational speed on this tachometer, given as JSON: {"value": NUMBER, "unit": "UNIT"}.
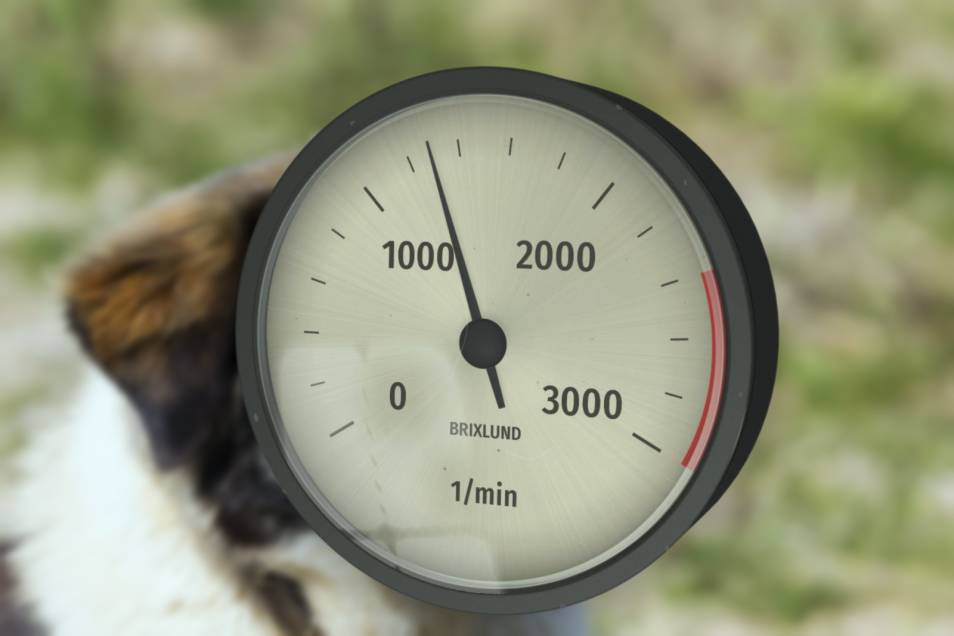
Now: {"value": 1300, "unit": "rpm"}
